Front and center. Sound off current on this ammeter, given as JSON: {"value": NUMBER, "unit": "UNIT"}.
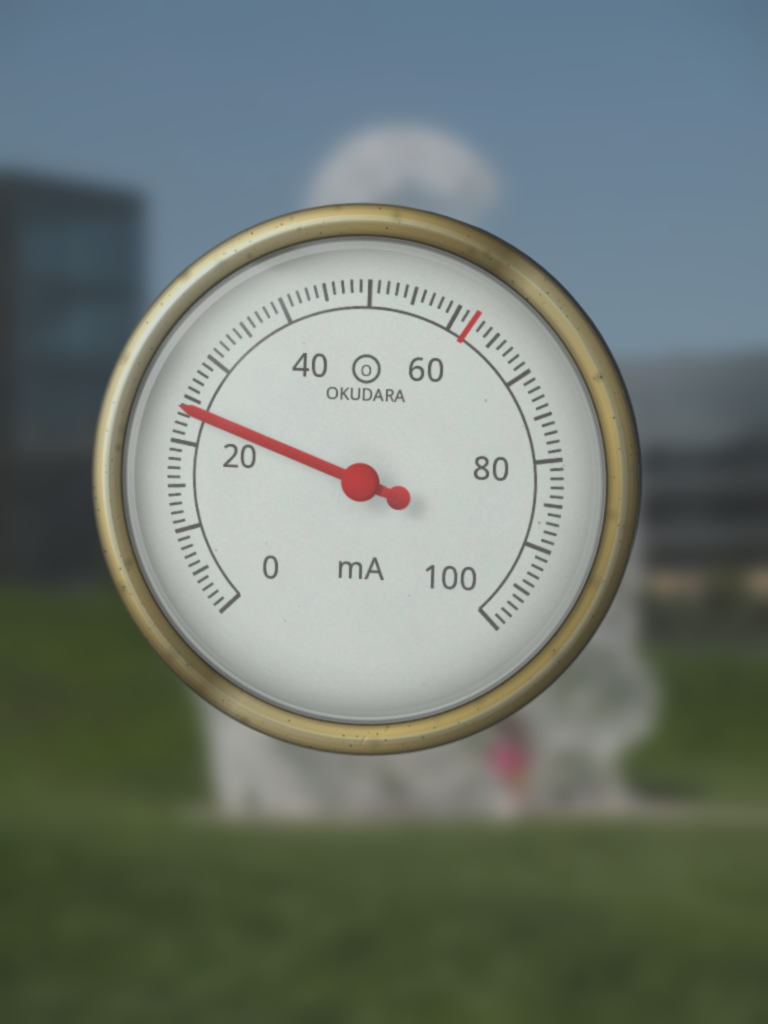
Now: {"value": 24, "unit": "mA"}
